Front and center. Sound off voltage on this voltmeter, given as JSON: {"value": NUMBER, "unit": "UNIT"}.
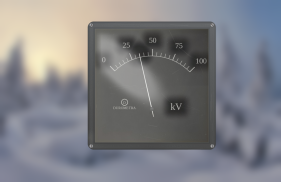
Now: {"value": 35, "unit": "kV"}
